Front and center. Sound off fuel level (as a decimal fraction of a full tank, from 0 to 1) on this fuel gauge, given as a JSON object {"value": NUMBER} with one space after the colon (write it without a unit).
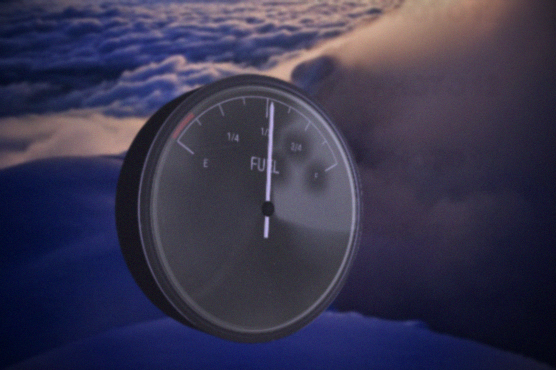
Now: {"value": 0.5}
